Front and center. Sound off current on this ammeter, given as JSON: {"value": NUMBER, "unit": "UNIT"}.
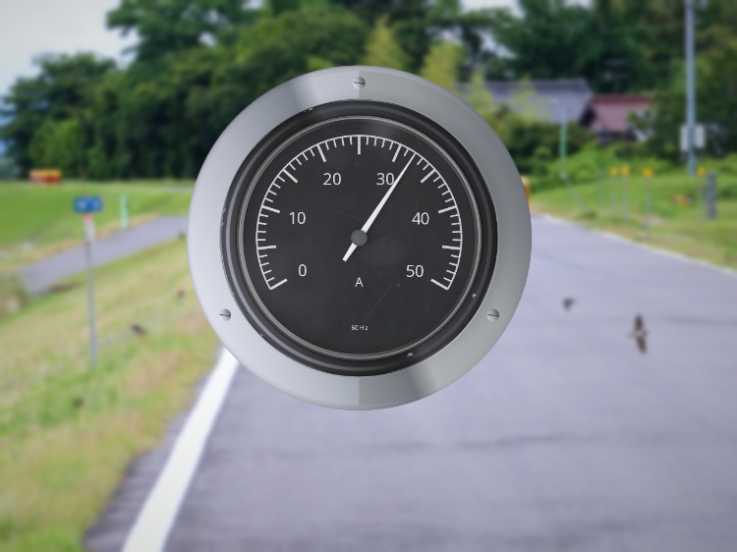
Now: {"value": 32, "unit": "A"}
